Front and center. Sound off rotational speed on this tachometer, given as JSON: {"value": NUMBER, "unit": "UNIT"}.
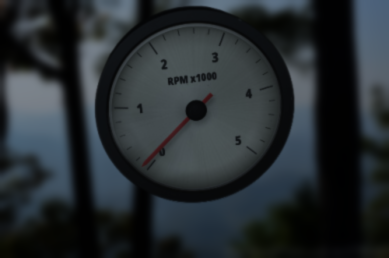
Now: {"value": 100, "unit": "rpm"}
